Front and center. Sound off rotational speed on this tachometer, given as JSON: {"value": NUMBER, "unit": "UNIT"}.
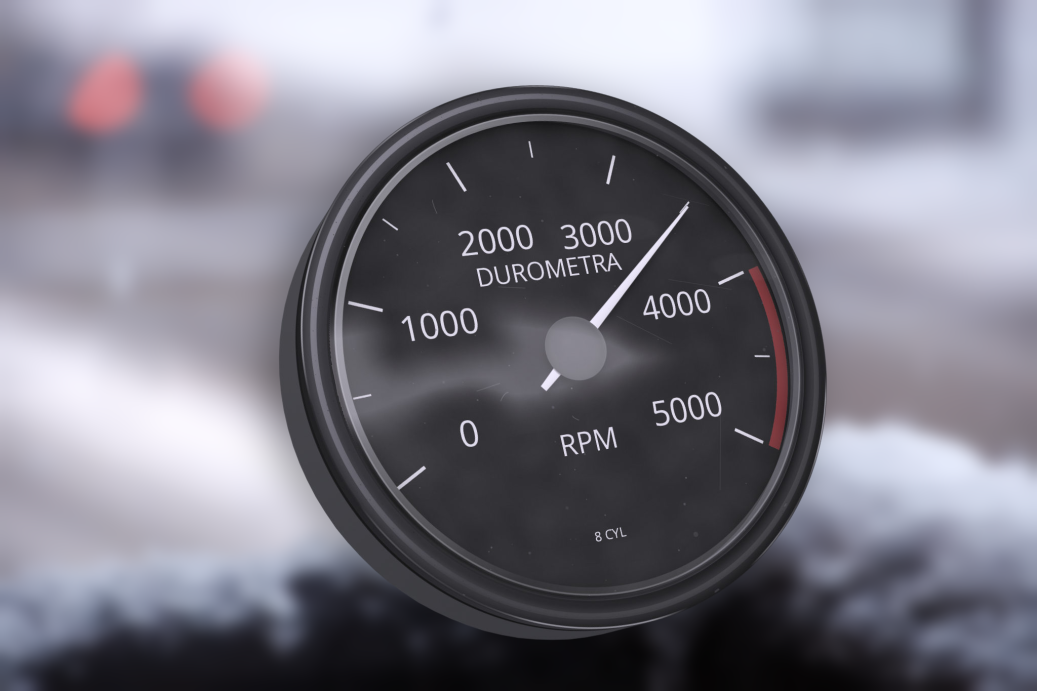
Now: {"value": 3500, "unit": "rpm"}
